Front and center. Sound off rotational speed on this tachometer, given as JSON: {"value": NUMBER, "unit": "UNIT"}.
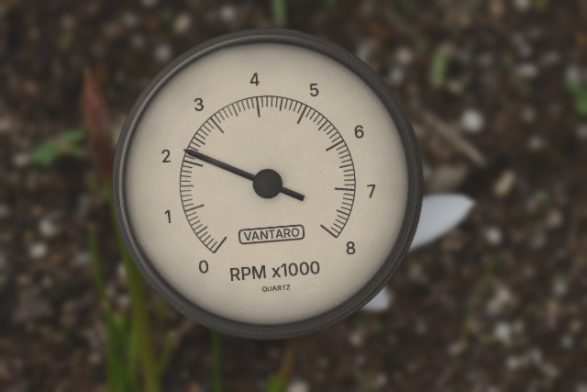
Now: {"value": 2200, "unit": "rpm"}
